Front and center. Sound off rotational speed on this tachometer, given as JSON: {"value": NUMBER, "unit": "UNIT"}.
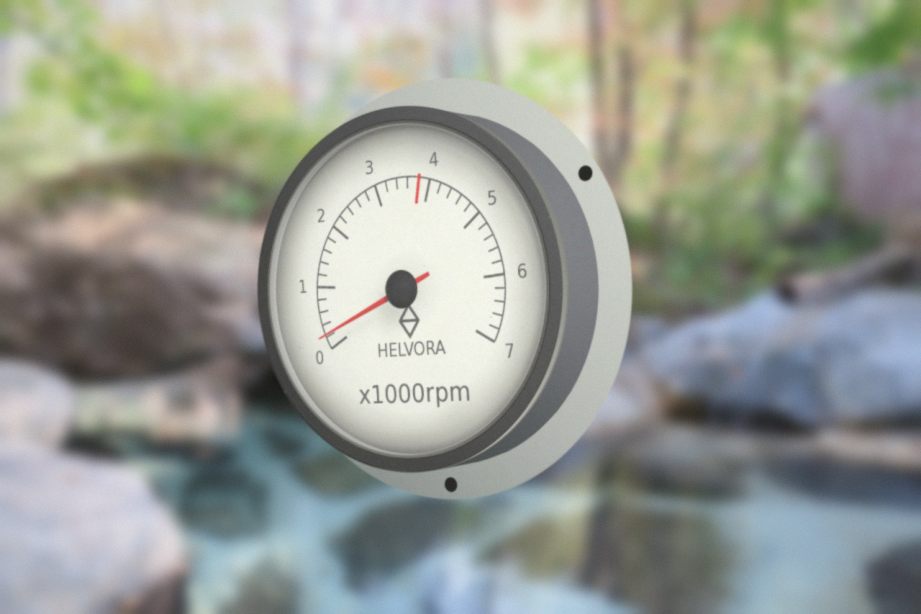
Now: {"value": 200, "unit": "rpm"}
